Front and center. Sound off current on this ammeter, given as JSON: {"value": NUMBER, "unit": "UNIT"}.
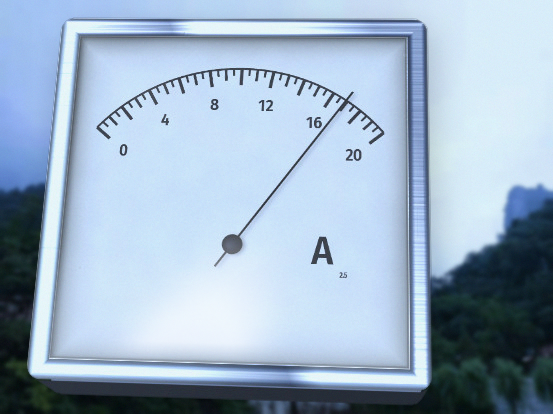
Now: {"value": 17, "unit": "A"}
